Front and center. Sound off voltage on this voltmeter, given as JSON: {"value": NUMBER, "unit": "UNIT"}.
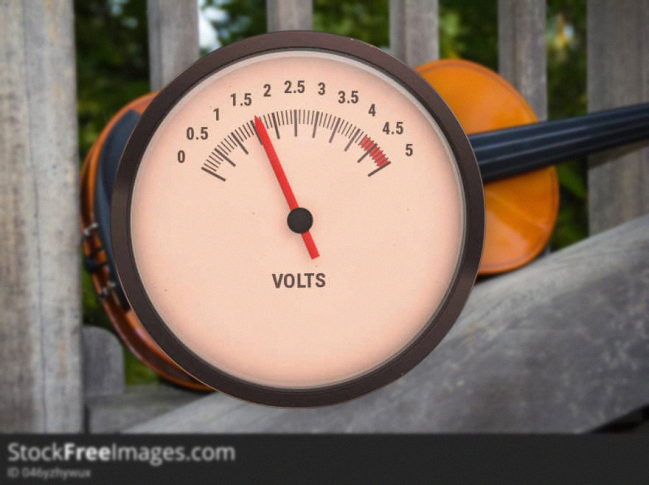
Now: {"value": 1.6, "unit": "V"}
